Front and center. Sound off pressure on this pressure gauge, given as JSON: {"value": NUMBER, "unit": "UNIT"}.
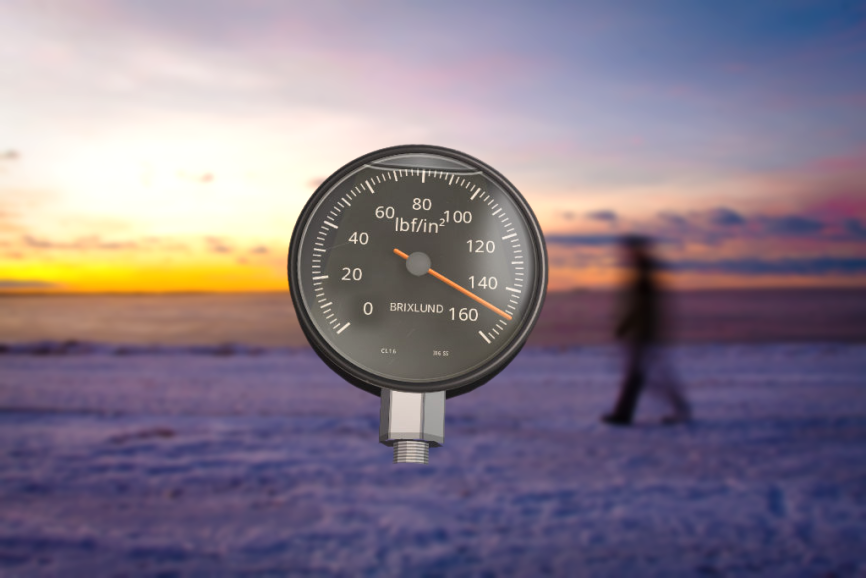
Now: {"value": 150, "unit": "psi"}
